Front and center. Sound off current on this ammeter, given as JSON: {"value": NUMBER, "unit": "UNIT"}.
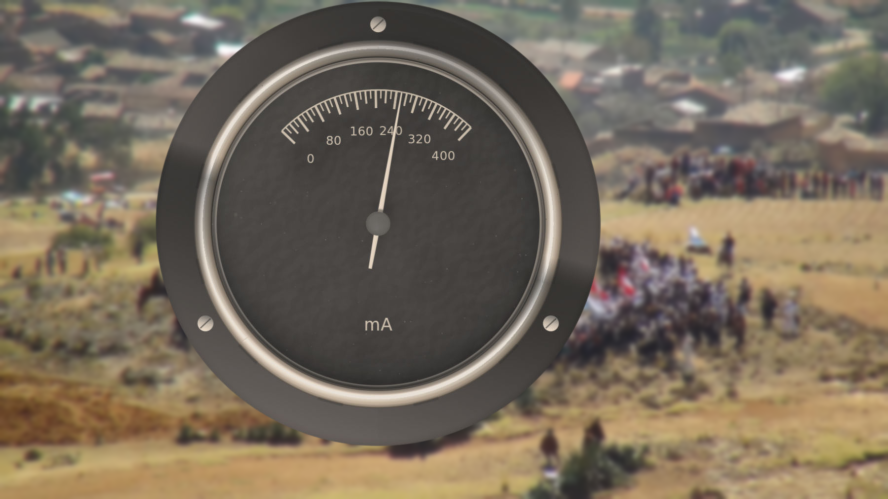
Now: {"value": 250, "unit": "mA"}
